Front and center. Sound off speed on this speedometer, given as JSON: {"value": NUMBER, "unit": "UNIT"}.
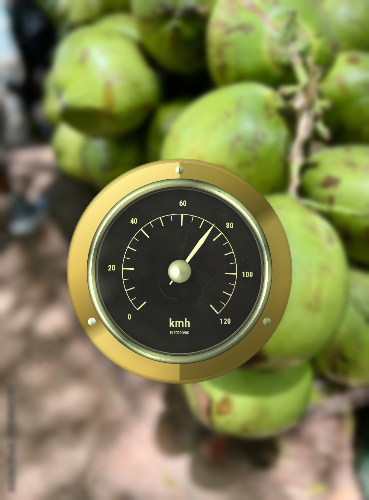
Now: {"value": 75, "unit": "km/h"}
